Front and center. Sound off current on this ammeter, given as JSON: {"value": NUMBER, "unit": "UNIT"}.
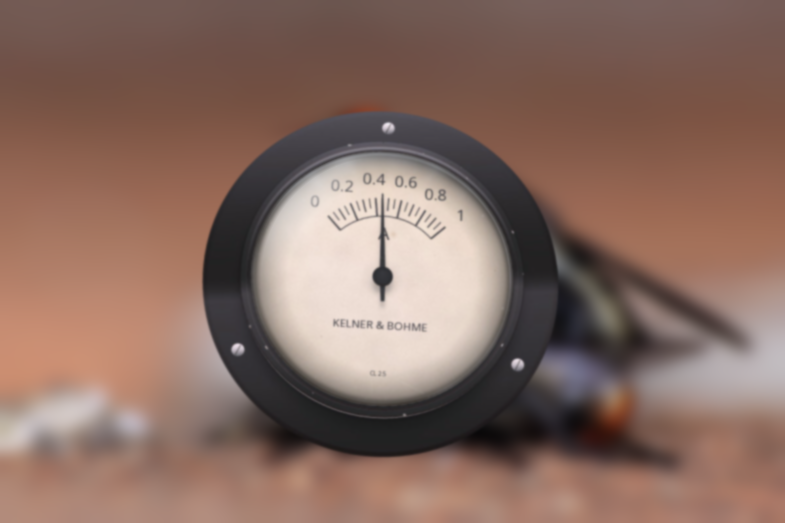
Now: {"value": 0.45, "unit": "A"}
